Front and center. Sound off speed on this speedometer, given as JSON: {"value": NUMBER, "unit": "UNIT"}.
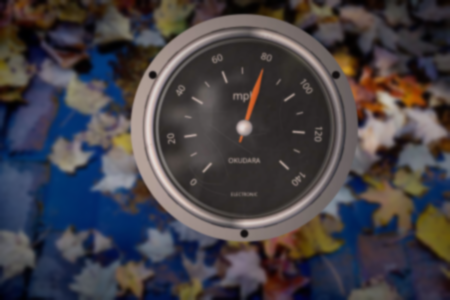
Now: {"value": 80, "unit": "mph"}
